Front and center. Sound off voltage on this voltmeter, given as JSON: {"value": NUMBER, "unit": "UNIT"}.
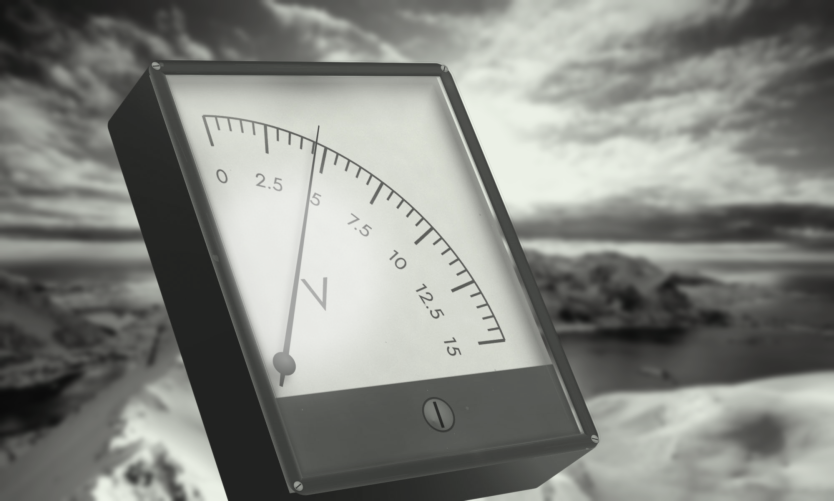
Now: {"value": 4.5, "unit": "V"}
